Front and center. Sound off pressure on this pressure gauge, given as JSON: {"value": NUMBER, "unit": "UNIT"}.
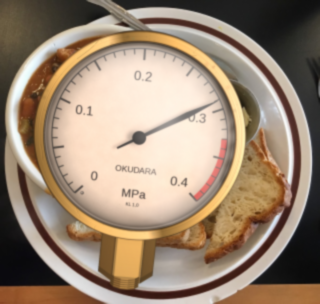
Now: {"value": 0.29, "unit": "MPa"}
